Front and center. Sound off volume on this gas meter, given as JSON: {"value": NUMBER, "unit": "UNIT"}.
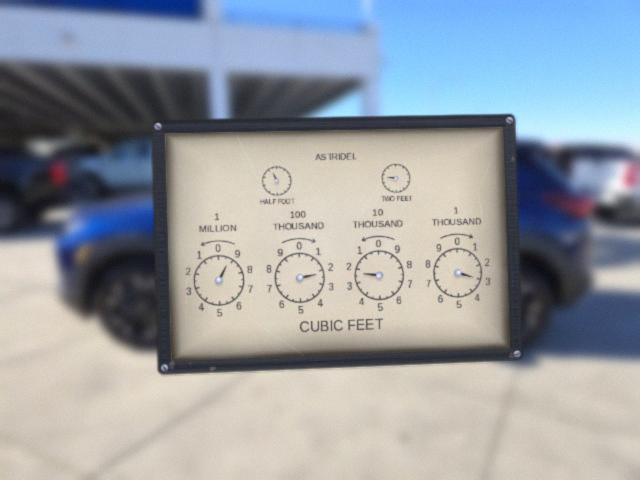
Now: {"value": 922300, "unit": "ft³"}
